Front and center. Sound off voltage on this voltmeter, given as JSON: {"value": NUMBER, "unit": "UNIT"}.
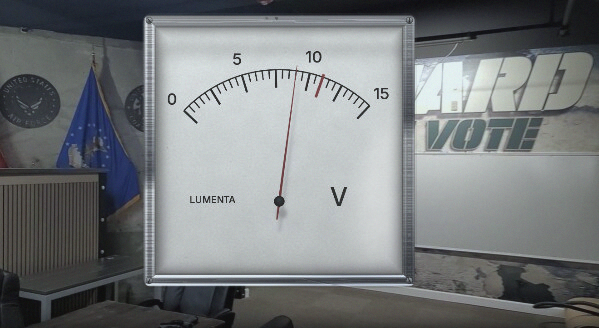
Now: {"value": 9, "unit": "V"}
